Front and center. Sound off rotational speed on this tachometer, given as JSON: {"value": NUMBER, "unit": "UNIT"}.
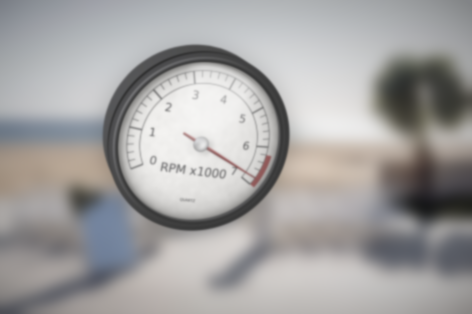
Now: {"value": 6800, "unit": "rpm"}
